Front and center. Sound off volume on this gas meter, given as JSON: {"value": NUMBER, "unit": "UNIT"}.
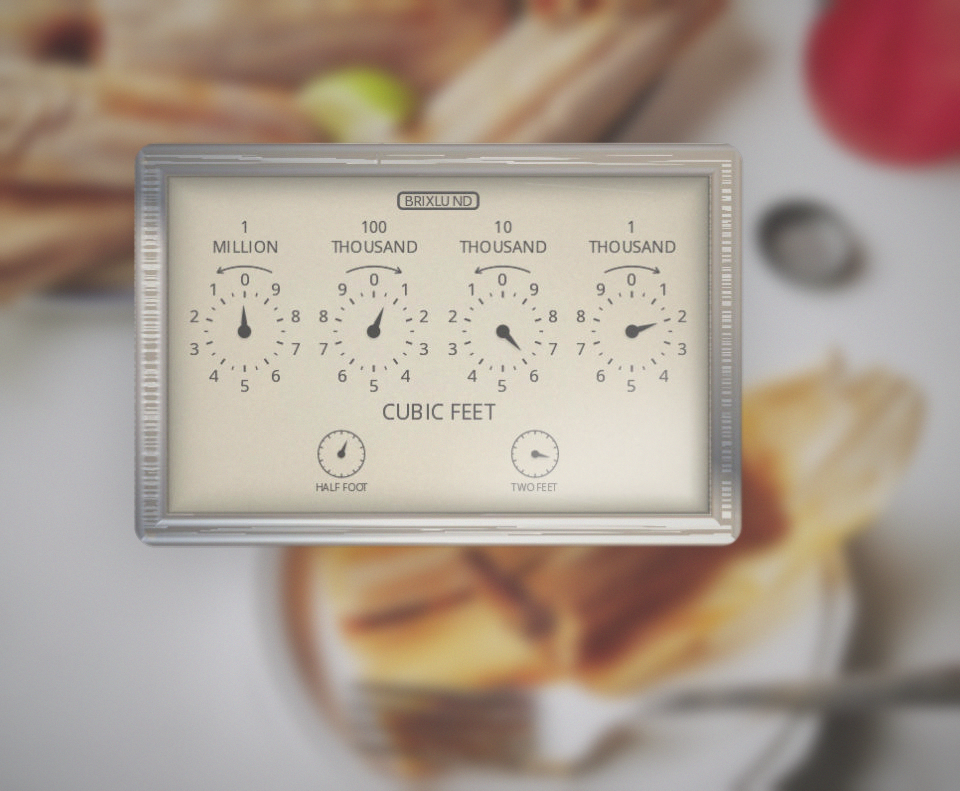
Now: {"value": 6200, "unit": "ft³"}
